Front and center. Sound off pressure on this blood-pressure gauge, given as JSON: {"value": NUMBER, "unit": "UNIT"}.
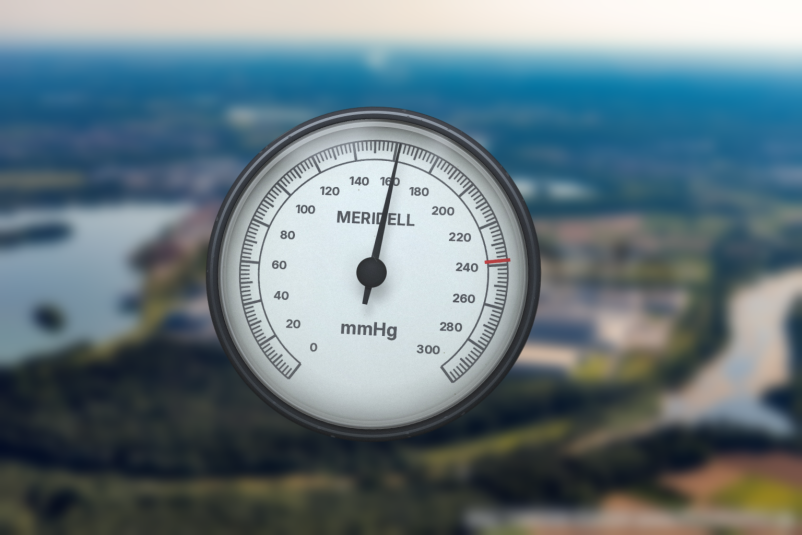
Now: {"value": 162, "unit": "mmHg"}
